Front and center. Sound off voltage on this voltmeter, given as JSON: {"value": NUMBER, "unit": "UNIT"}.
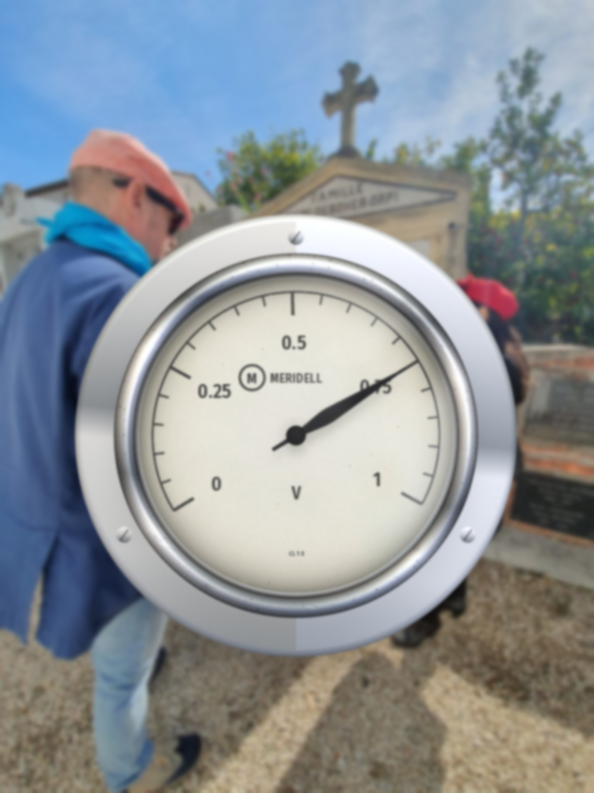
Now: {"value": 0.75, "unit": "V"}
